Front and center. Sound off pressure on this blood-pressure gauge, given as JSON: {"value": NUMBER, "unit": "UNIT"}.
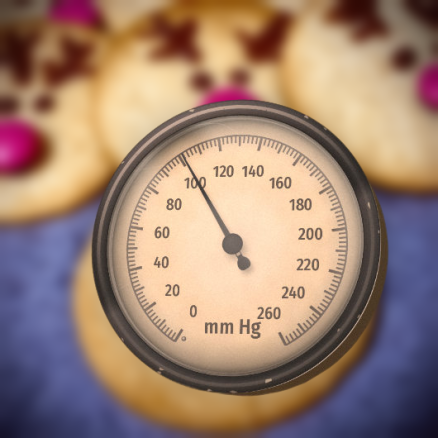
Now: {"value": 102, "unit": "mmHg"}
